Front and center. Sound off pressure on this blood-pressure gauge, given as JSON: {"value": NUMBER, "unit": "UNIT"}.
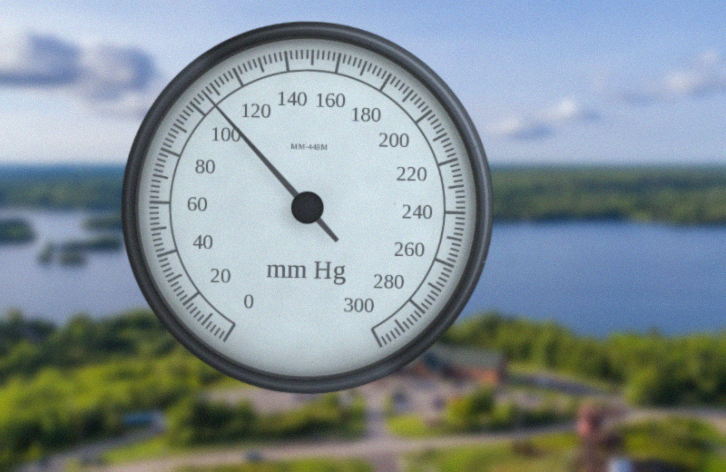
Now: {"value": 106, "unit": "mmHg"}
